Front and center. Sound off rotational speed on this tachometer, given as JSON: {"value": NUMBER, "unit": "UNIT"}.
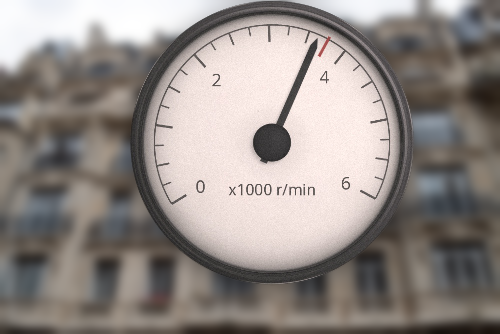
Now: {"value": 3625, "unit": "rpm"}
